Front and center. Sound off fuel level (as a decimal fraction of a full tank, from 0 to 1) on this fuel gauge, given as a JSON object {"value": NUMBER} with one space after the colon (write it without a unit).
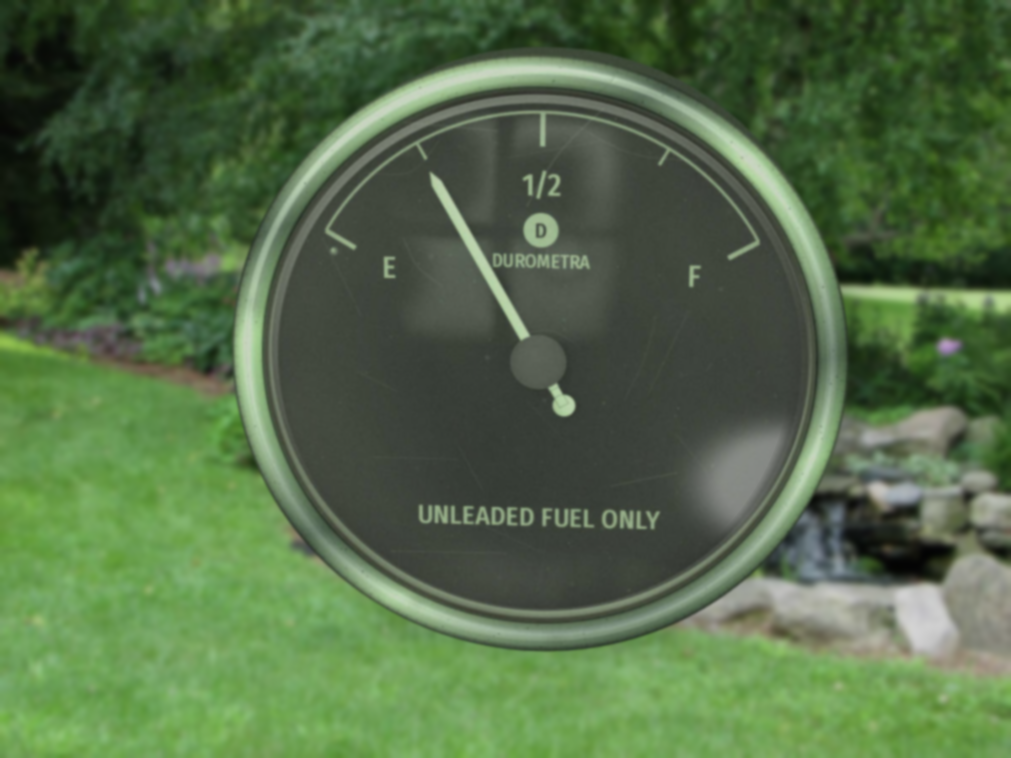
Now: {"value": 0.25}
